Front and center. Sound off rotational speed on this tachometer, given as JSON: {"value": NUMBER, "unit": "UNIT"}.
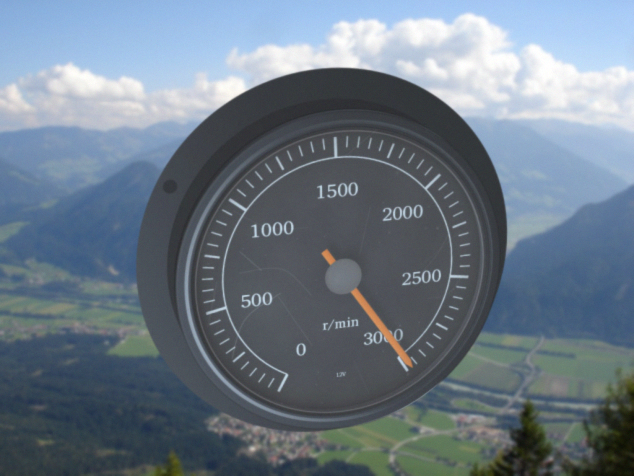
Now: {"value": 2975, "unit": "rpm"}
